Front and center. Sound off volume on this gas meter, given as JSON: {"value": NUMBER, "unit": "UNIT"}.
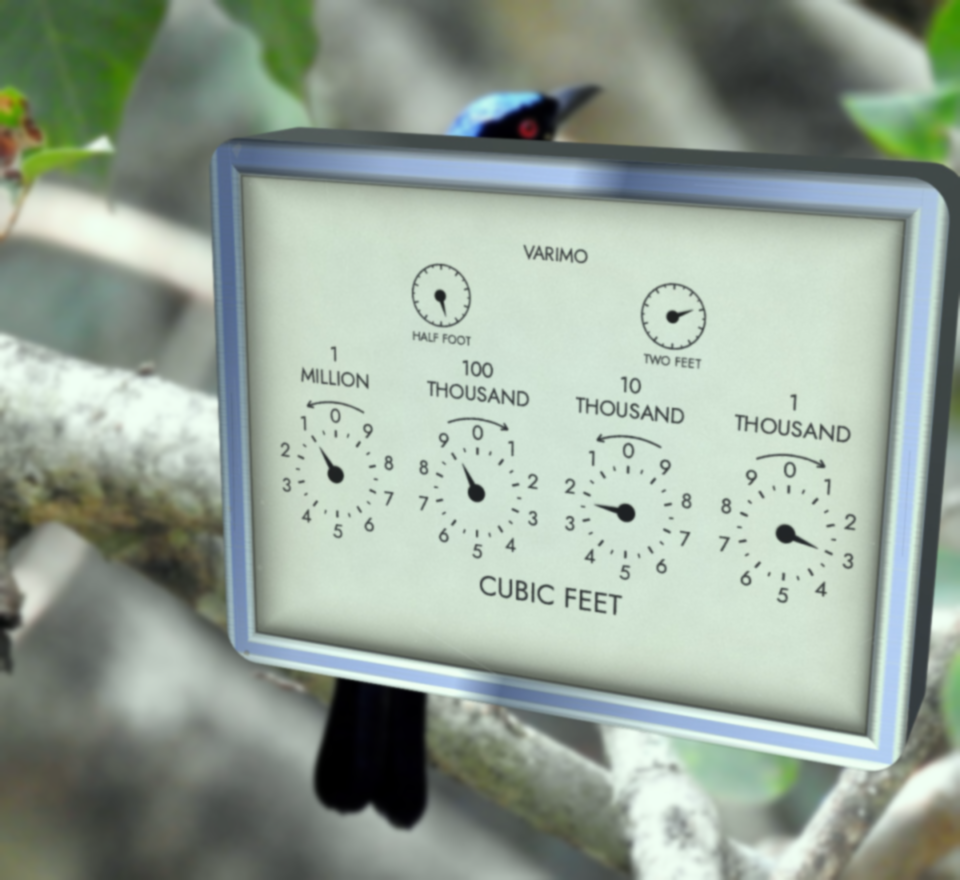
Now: {"value": 92300, "unit": "ft³"}
